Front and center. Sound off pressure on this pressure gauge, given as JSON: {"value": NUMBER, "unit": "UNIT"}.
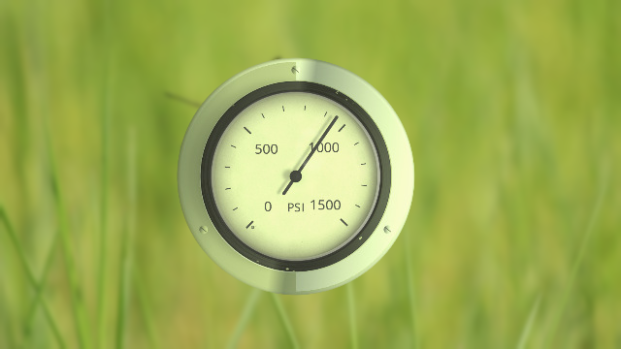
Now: {"value": 950, "unit": "psi"}
